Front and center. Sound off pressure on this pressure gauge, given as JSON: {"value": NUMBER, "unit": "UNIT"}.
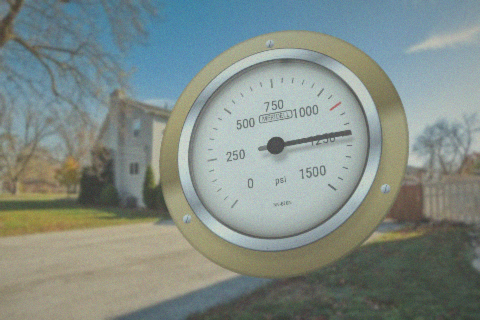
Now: {"value": 1250, "unit": "psi"}
